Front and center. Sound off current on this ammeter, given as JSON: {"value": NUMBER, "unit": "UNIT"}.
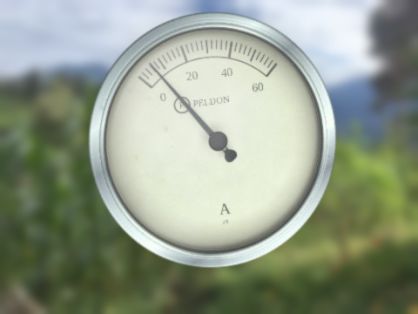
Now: {"value": 6, "unit": "A"}
